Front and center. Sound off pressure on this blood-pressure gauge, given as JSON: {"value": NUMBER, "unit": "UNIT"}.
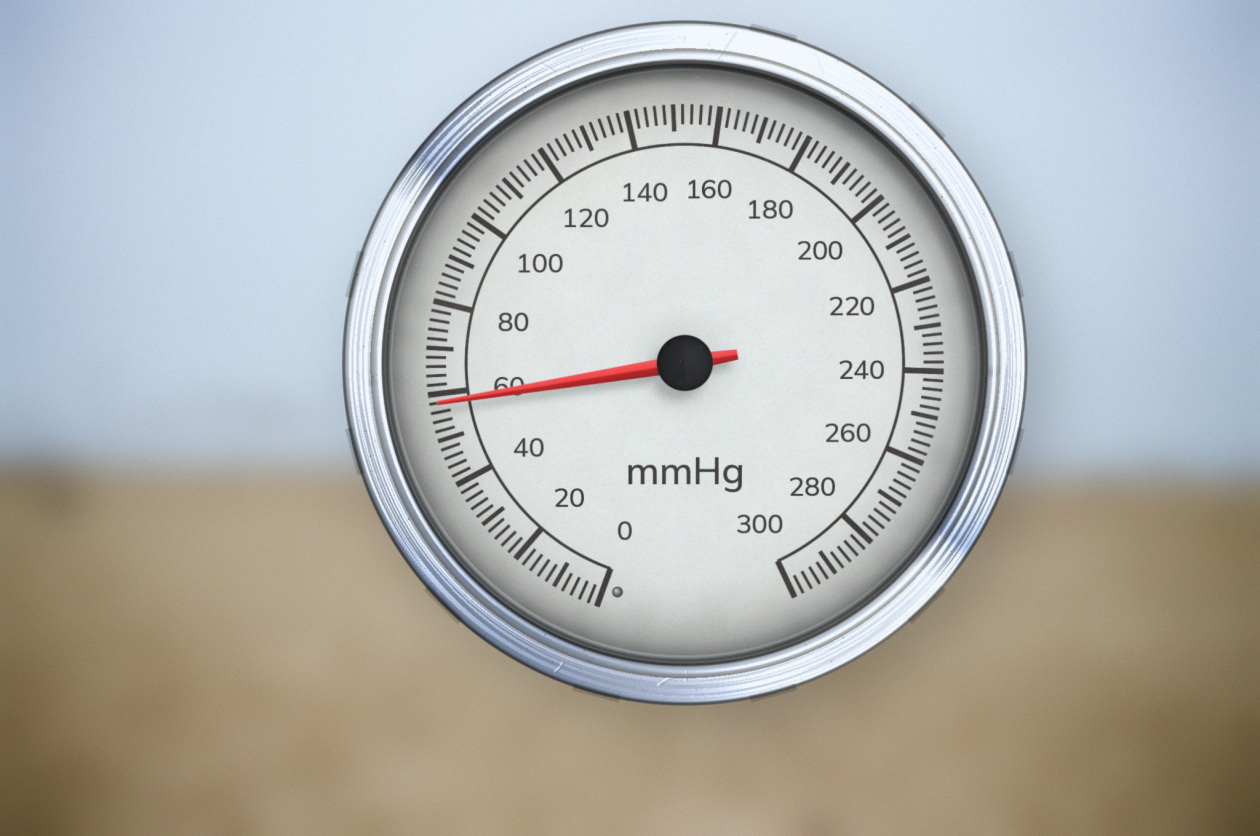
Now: {"value": 58, "unit": "mmHg"}
